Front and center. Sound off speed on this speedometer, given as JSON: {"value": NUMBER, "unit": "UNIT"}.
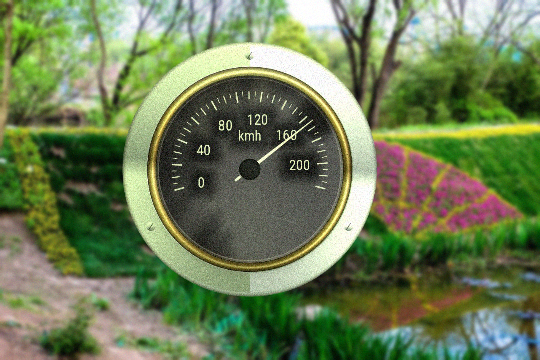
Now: {"value": 165, "unit": "km/h"}
